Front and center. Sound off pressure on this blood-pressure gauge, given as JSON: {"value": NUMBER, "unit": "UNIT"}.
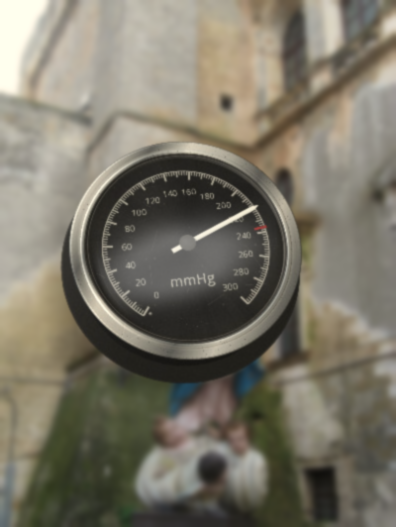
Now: {"value": 220, "unit": "mmHg"}
